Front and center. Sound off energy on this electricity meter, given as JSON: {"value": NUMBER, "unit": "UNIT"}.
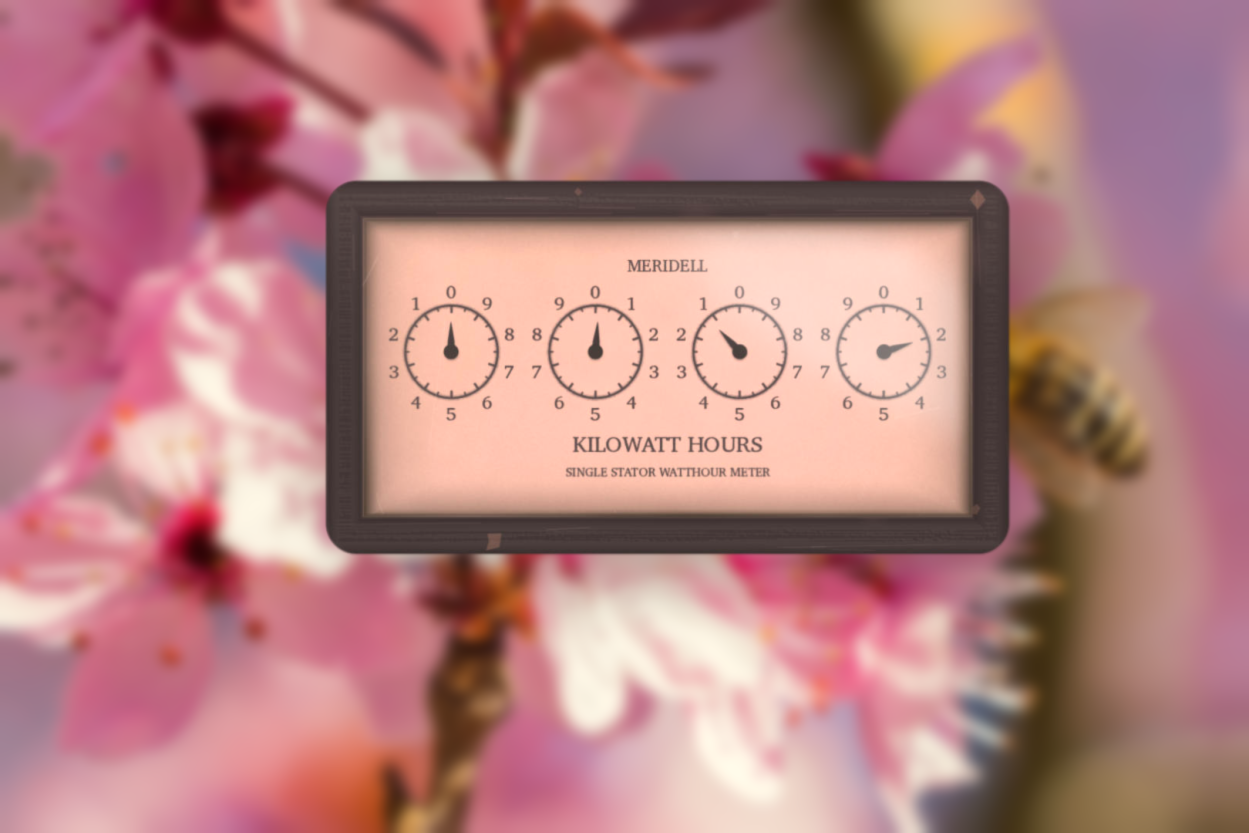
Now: {"value": 12, "unit": "kWh"}
